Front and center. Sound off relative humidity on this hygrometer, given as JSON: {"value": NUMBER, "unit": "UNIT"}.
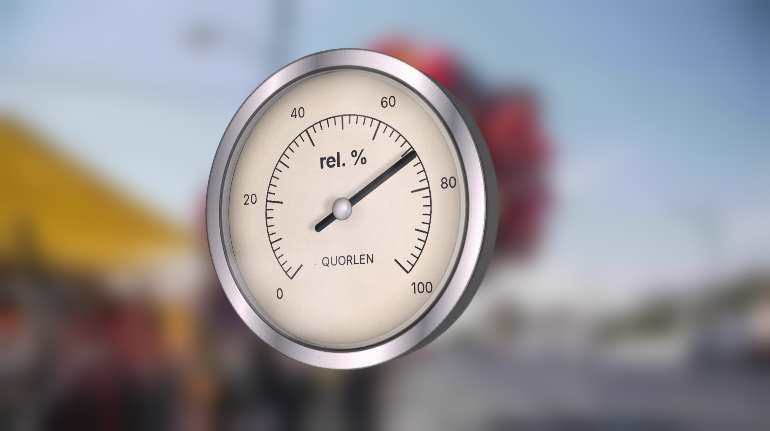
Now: {"value": 72, "unit": "%"}
